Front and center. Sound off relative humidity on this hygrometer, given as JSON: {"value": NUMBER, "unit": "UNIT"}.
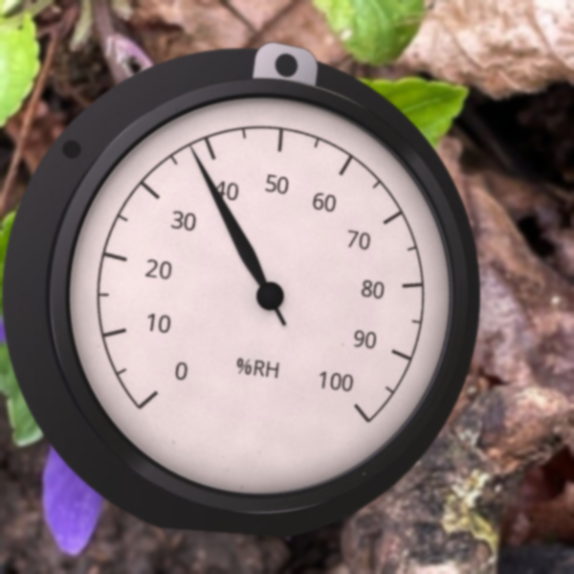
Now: {"value": 37.5, "unit": "%"}
